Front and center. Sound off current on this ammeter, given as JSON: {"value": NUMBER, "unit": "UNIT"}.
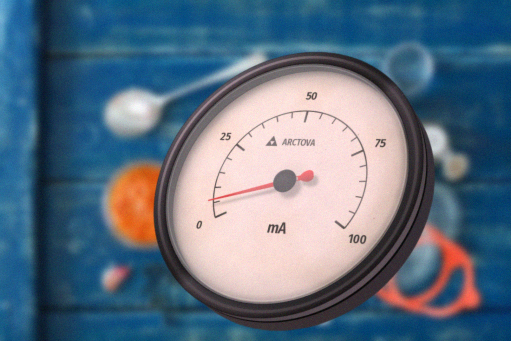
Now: {"value": 5, "unit": "mA"}
